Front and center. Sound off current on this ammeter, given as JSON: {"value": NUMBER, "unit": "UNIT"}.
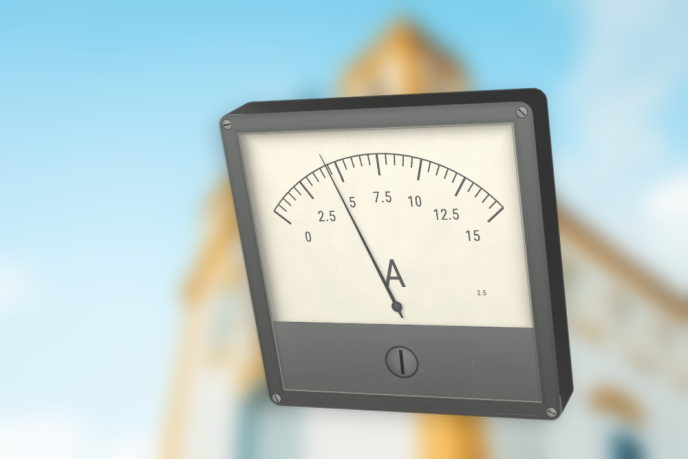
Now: {"value": 4.5, "unit": "A"}
